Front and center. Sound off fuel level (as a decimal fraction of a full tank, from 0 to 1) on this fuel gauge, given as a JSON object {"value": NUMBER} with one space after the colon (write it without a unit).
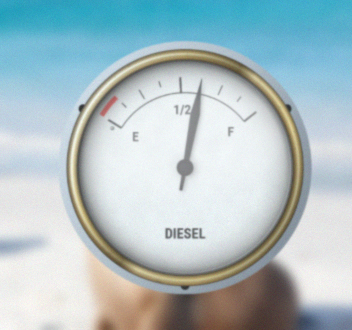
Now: {"value": 0.625}
